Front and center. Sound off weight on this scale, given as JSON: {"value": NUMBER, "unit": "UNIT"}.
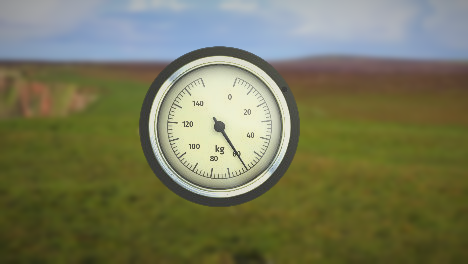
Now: {"value": 60, "unit": "kg"}
